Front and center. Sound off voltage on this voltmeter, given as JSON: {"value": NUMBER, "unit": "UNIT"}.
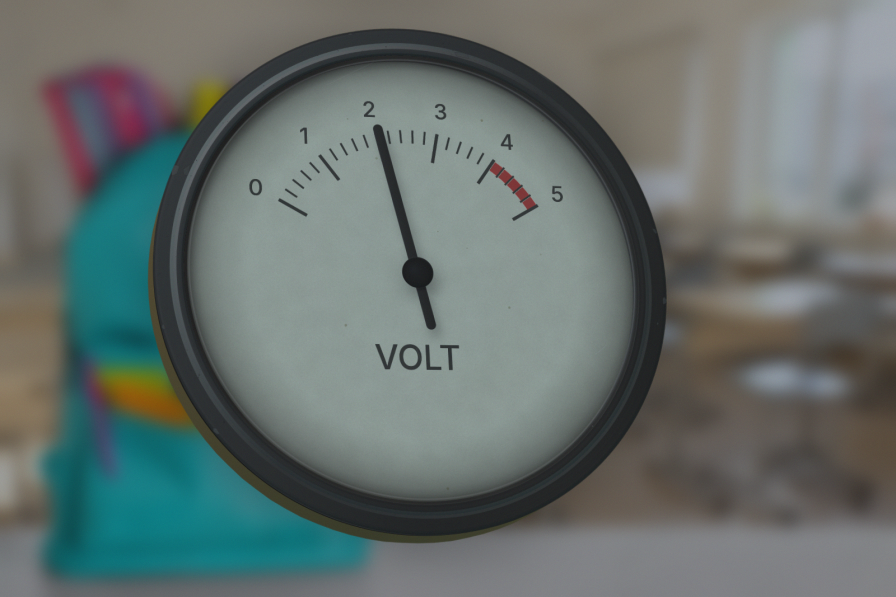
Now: {"value": 2, "unit": "V"}
